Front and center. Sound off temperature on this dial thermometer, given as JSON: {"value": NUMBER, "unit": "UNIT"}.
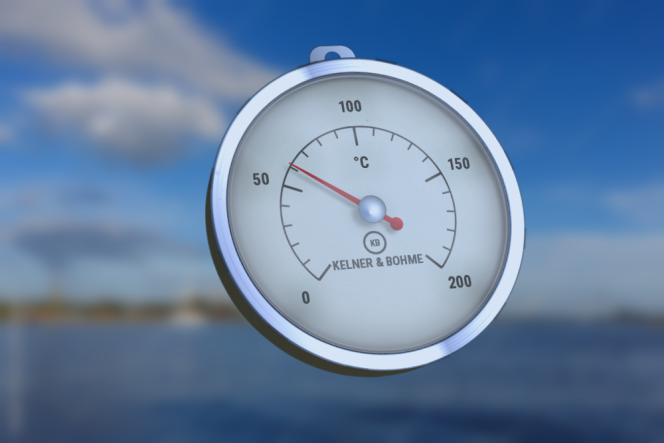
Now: {"value": 60, "unit": "°C"}
